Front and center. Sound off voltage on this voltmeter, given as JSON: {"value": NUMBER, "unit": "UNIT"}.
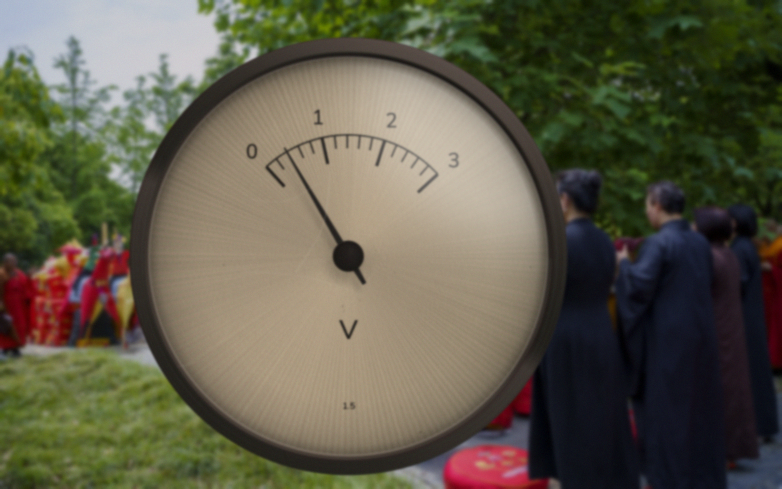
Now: {"value": 0.4, "unit": "V"}
